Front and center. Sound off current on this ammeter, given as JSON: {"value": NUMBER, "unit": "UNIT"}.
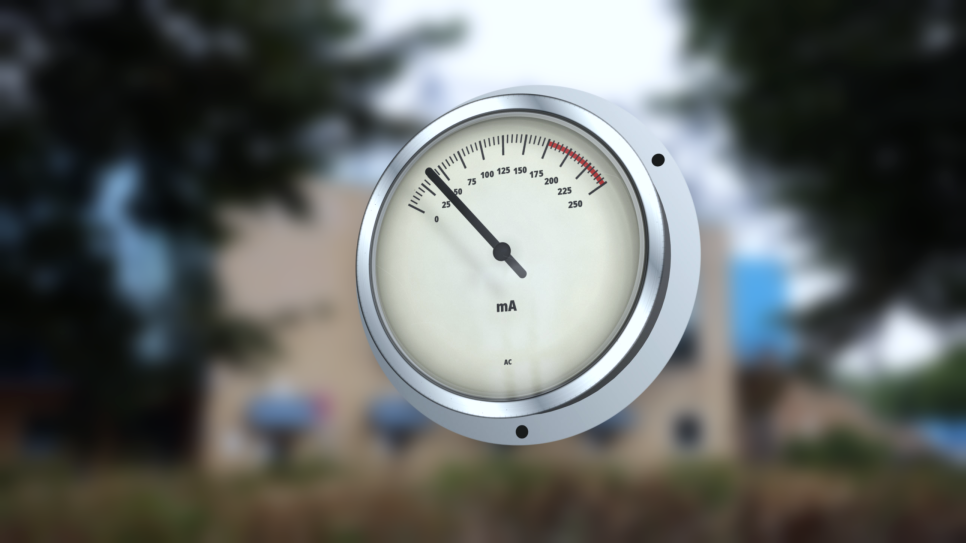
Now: {"value": 40, "unit": "mA"}
